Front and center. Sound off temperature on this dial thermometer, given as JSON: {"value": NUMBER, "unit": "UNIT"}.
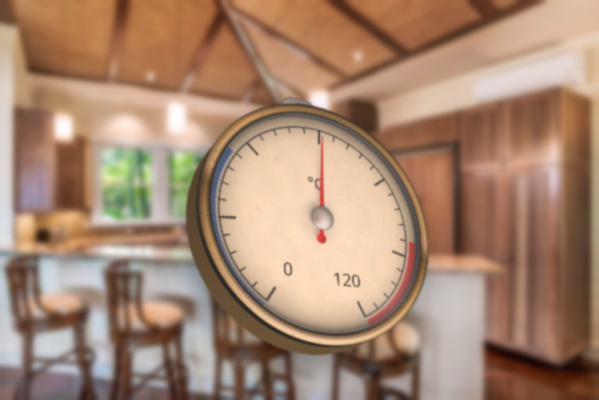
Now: {"value": 60, "unit": "°C"}
